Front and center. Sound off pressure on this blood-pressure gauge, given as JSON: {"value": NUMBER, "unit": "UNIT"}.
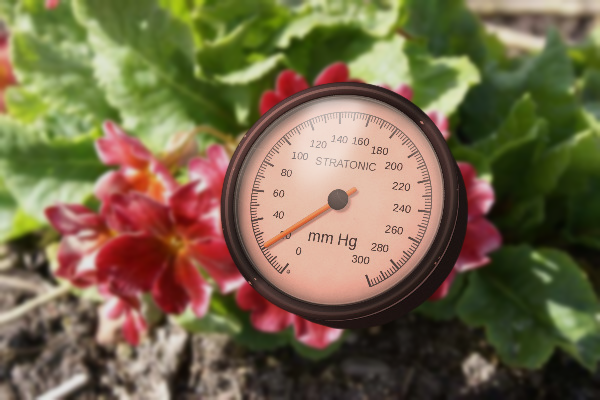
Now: {"value": 20, "unit": "mmHg"}
